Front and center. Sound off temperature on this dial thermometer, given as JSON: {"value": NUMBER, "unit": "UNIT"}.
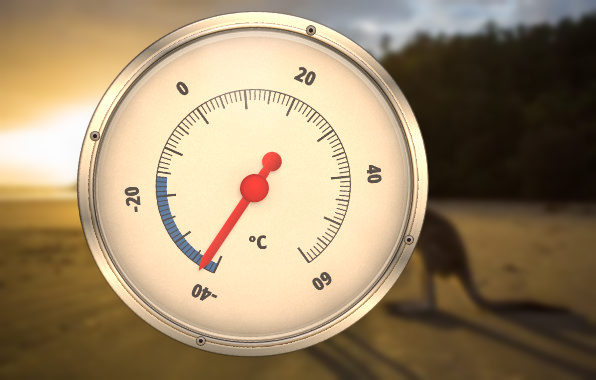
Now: {"value": -37, "unit": "°C"}
